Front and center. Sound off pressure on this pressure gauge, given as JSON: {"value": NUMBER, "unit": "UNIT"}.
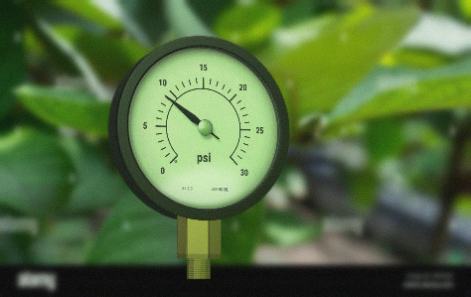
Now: {"value": 9, "unit": "psi"}
